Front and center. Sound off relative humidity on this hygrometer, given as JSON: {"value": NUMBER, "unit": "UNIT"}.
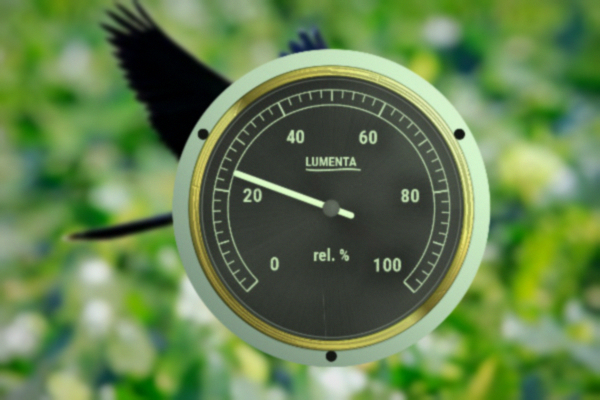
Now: {"value": 24, "unit": "%"}
